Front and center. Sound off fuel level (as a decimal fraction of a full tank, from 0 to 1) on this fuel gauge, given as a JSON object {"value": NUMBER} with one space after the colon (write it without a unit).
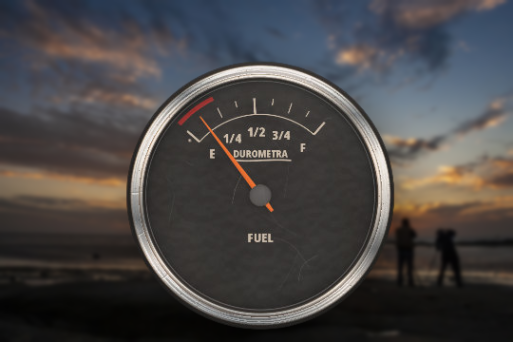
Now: {"value": 0.125}
